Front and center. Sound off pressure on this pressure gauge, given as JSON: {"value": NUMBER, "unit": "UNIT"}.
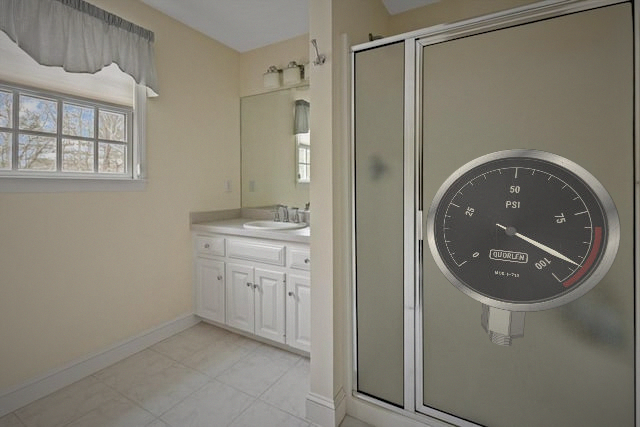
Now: {"value": 92.5, "unit": "psi"}
